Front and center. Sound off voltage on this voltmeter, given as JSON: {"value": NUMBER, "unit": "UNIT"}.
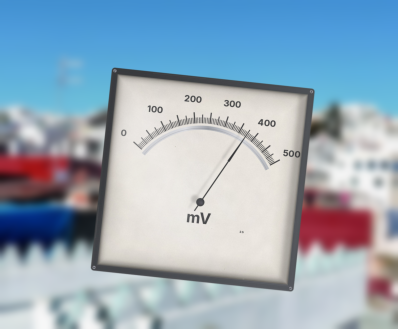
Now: {"value": 375, "unit": "mV"}
